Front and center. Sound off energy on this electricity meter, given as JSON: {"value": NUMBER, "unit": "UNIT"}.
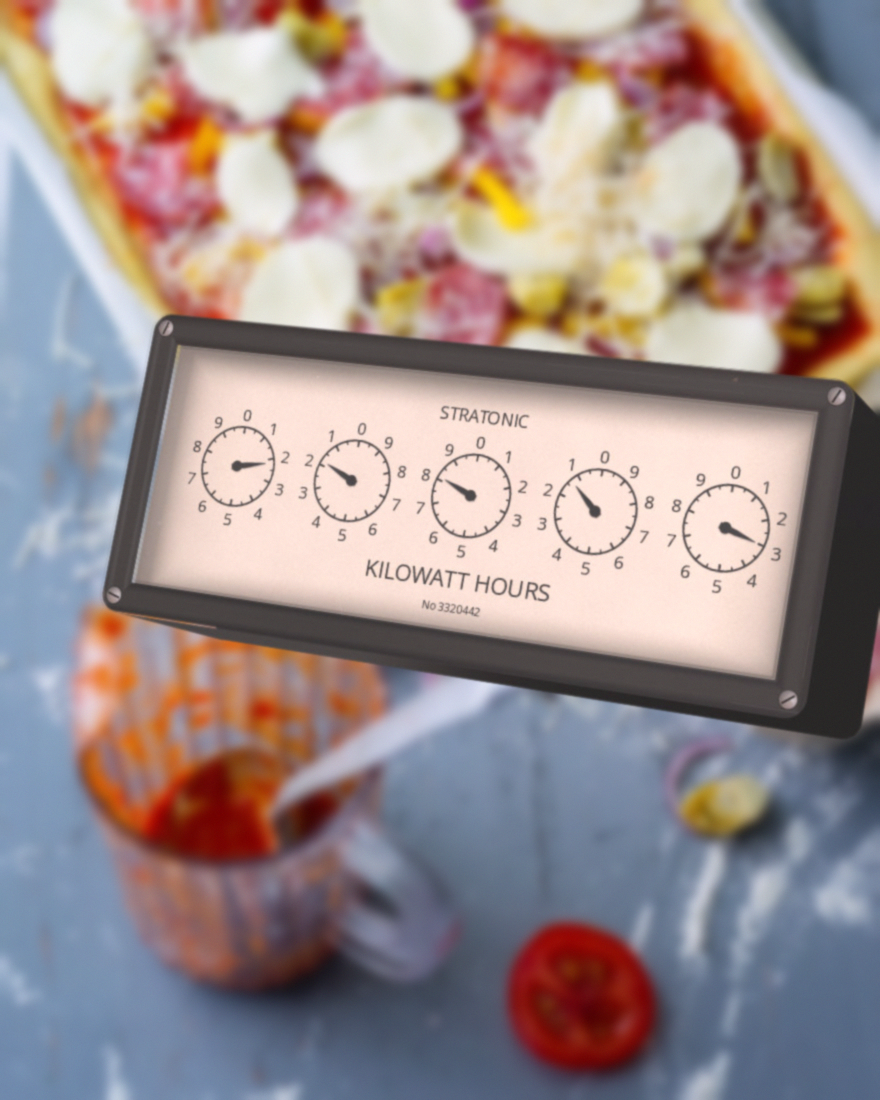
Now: {"value": 21813, "unit": "kWh"}
